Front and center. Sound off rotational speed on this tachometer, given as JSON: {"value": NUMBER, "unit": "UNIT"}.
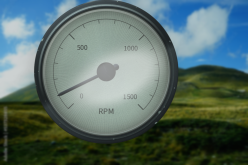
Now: {"value": 100, "unit": "rpm"}
